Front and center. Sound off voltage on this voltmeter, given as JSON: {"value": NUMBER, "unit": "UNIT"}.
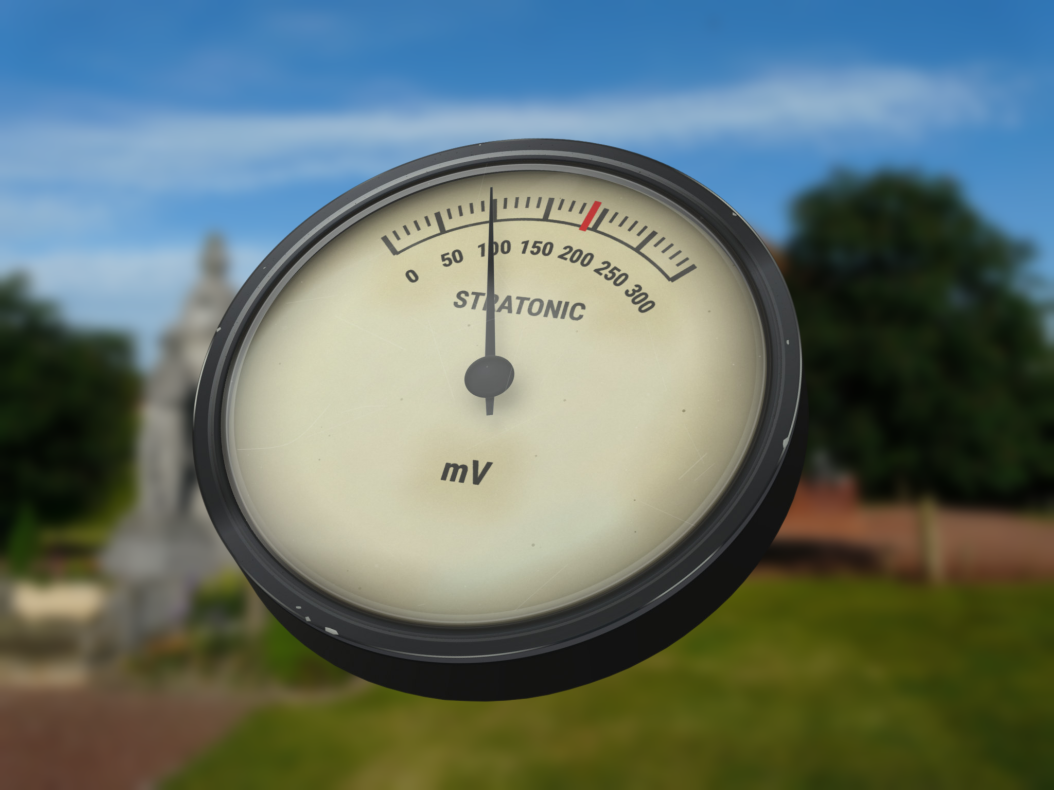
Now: {"value": 100, "unit": "mV"}
